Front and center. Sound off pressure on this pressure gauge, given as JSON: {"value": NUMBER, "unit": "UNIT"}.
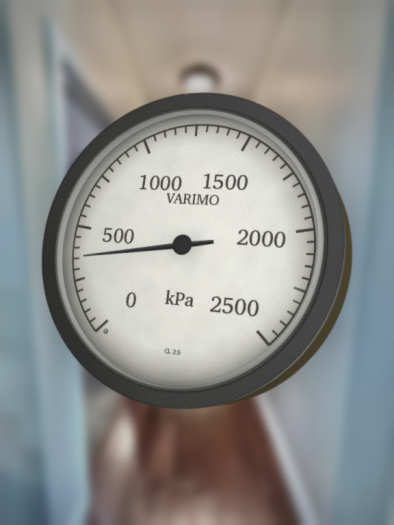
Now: {"value": 350, "unit": "kPa"}
